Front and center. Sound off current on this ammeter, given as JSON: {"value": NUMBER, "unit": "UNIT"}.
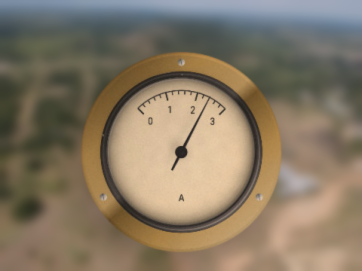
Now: {"value": 2.4, "unit": "A"}
